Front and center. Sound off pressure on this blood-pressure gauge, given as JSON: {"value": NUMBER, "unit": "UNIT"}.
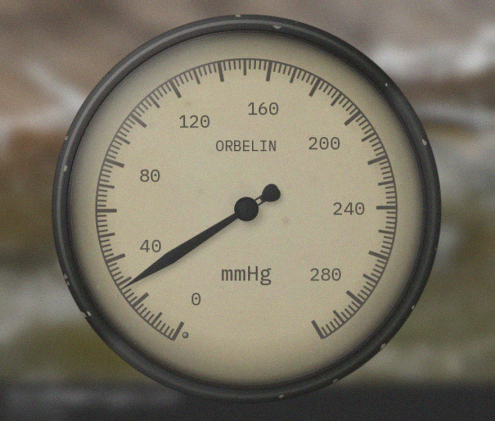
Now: {"value": 28, "unit": "mmHg"}
